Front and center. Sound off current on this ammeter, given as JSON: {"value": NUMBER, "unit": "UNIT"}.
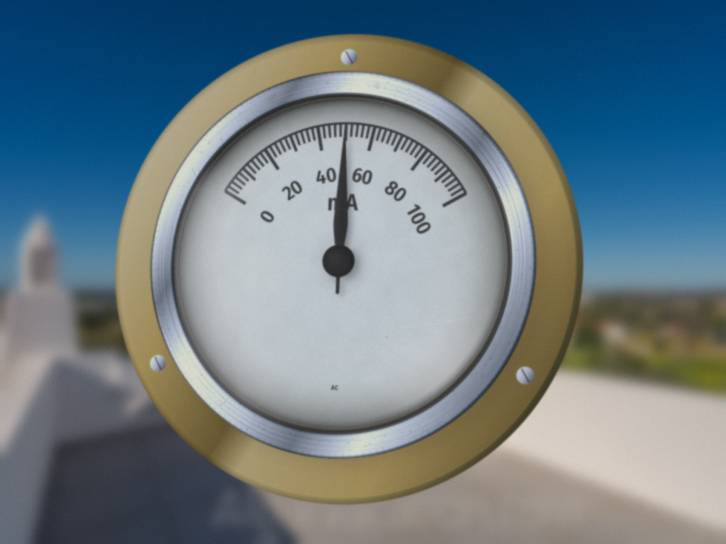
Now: {"value": 50, "unit": "mA"}
